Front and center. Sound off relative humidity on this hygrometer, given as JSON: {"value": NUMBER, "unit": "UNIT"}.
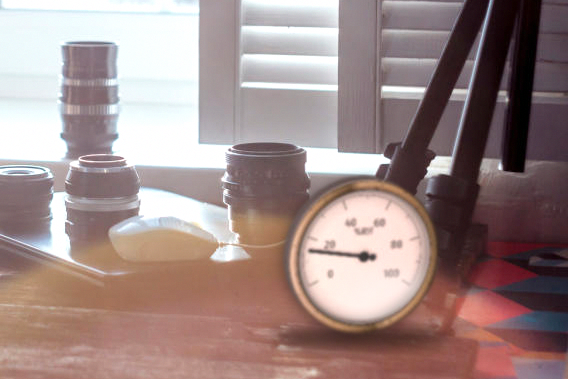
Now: {"value": 15, "unit": "%"}
